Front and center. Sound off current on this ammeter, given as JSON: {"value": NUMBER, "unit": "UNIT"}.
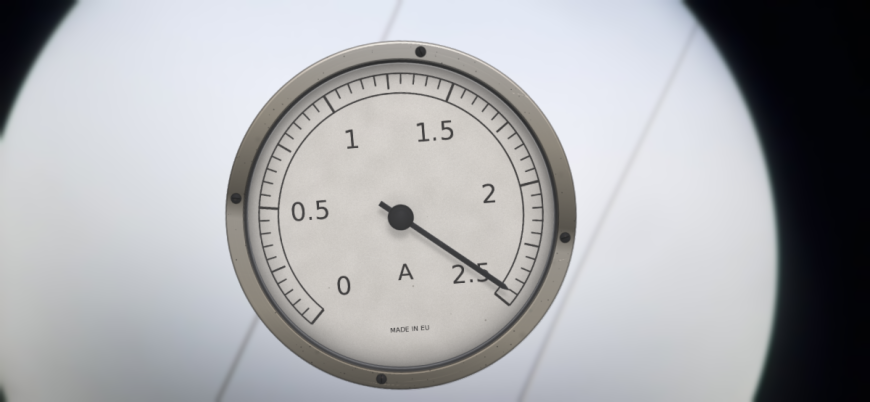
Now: {"value": 2.45, "unit": "A"}
